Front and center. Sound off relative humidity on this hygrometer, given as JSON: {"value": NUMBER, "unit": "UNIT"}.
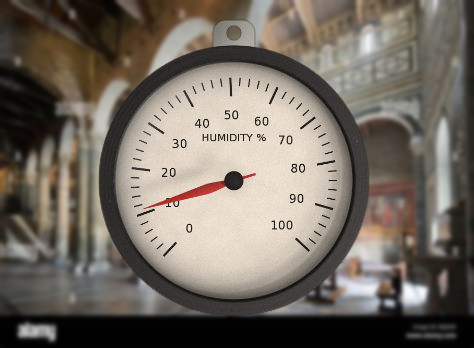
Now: {"value": 11, "unit": "%"}
